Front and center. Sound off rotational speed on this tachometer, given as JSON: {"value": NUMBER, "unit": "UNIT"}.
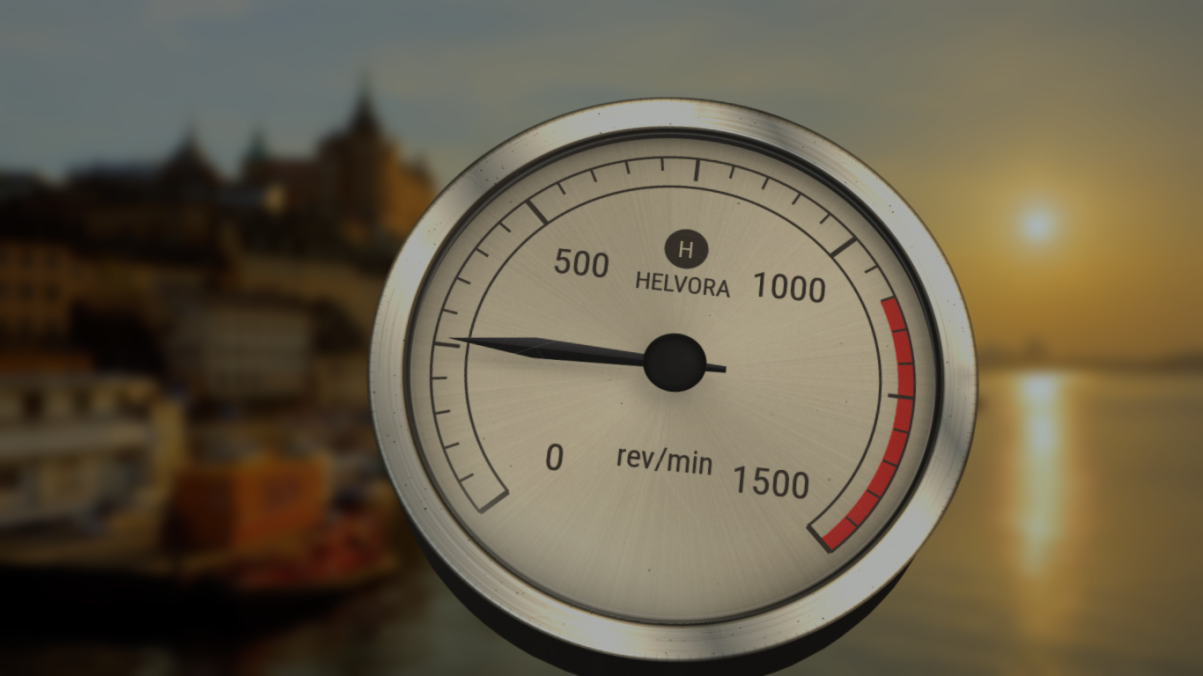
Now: {"value": 250, "unit": "rpm"}
